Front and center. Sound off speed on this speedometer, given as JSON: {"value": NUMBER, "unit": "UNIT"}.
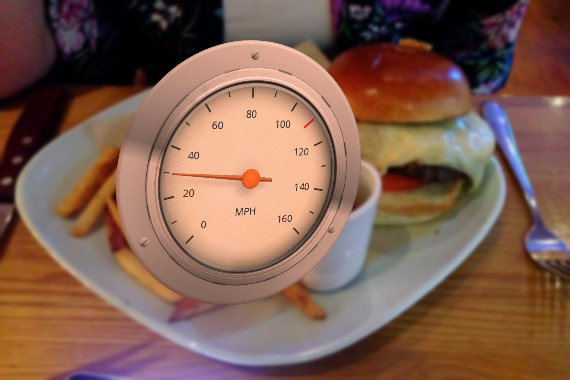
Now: {"value": 30, "unit": "mph"}
